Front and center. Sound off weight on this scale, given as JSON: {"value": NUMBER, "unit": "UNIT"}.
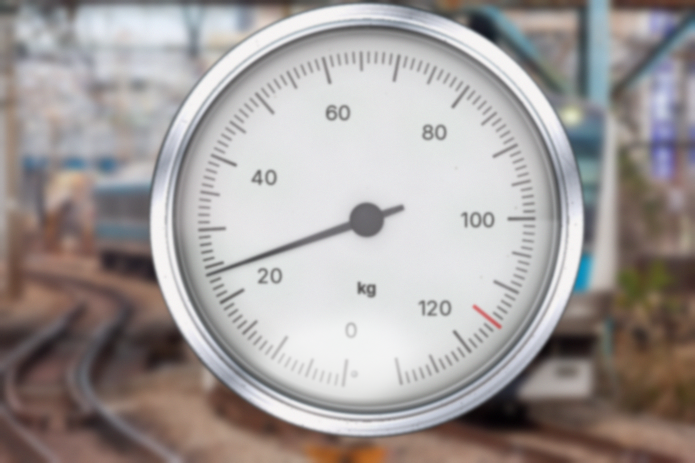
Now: {"value": 24, "unit": "kg"}
